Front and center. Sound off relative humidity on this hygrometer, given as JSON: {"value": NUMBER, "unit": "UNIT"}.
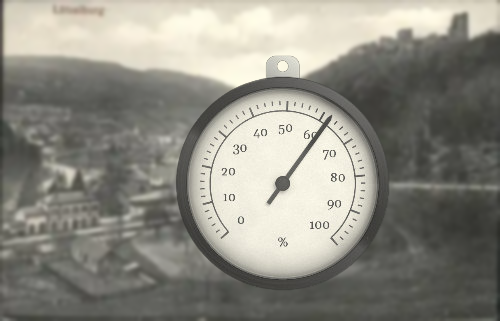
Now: {"value": 62, "unit": "%"}
